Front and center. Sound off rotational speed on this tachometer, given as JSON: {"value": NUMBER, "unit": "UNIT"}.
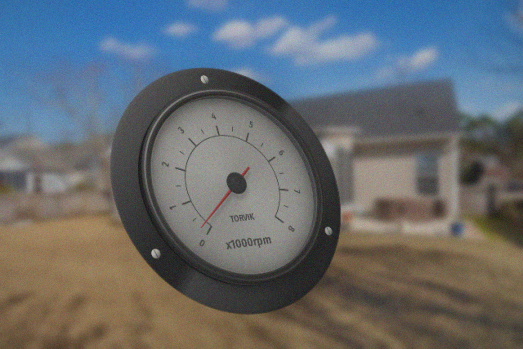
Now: {"value": 250, "unit": "rpm"}
